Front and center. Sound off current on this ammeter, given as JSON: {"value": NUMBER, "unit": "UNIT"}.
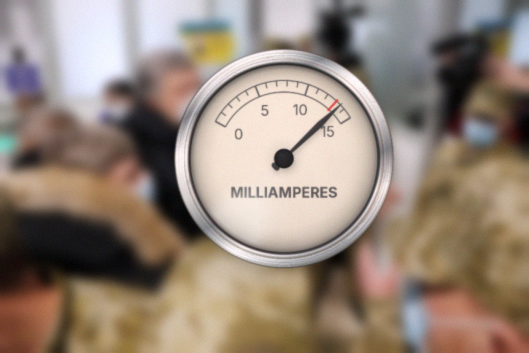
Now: {"value": 13.5, "unit": "mA"}
